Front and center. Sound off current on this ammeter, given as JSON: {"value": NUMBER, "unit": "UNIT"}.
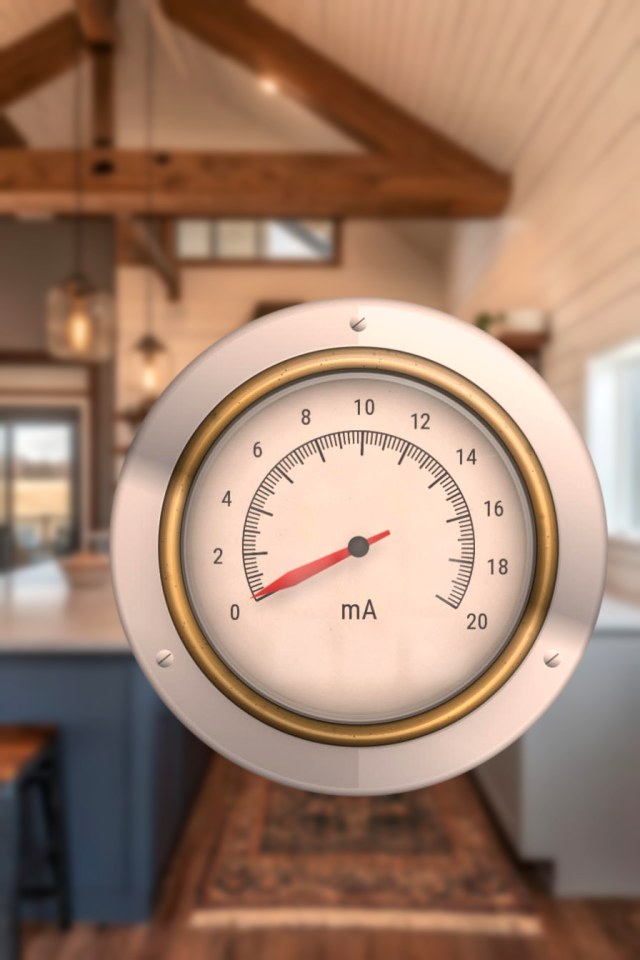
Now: {"value": 0.2, "unit": "mA"}
